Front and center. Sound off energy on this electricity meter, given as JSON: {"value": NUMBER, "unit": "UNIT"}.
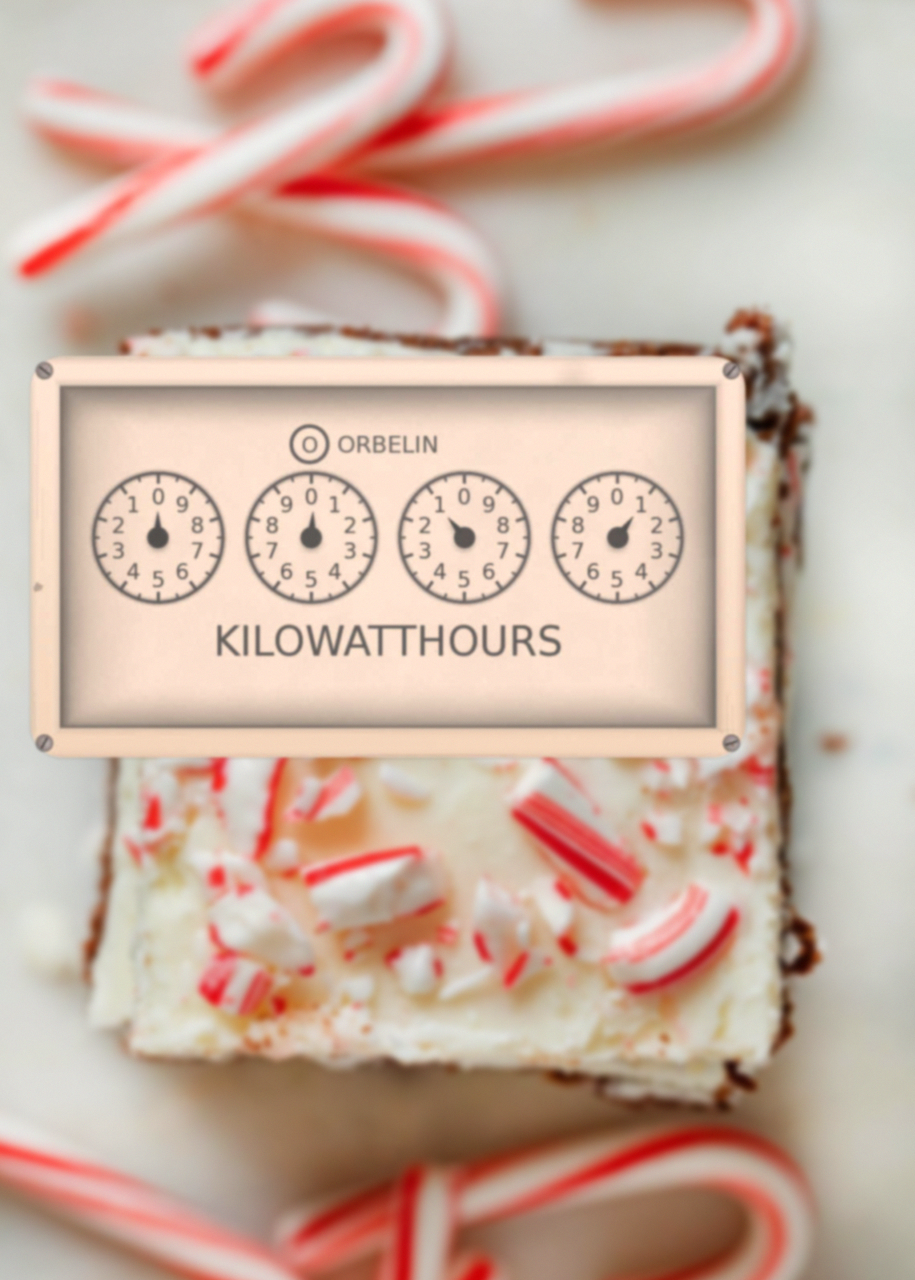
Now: {"value": 11, "unit": "kWh"}
